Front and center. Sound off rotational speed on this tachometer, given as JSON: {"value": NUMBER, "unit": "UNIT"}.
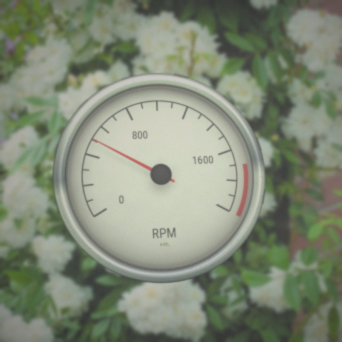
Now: {"value": 500, "unit": "rpm"}
